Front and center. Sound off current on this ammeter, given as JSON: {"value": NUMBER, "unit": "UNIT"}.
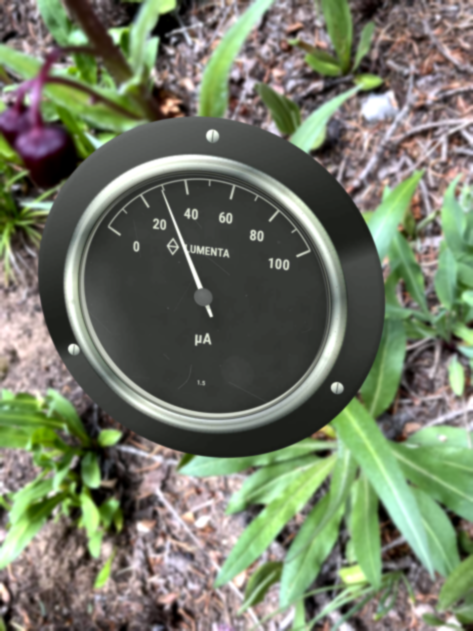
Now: {"value": 30, "unit": "µA"}
